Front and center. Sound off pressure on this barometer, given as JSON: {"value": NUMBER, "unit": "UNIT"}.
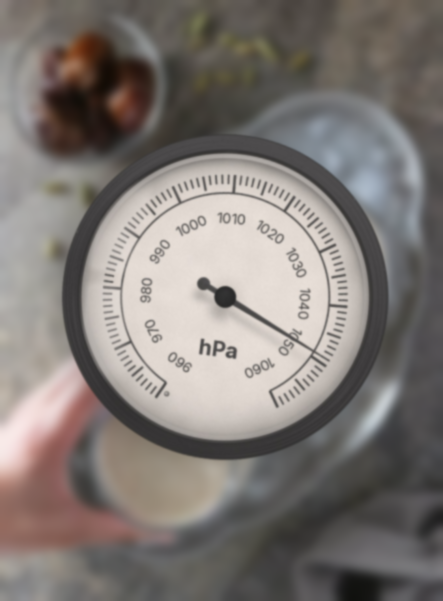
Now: {"value": 1049, "unit": "hPa"}
